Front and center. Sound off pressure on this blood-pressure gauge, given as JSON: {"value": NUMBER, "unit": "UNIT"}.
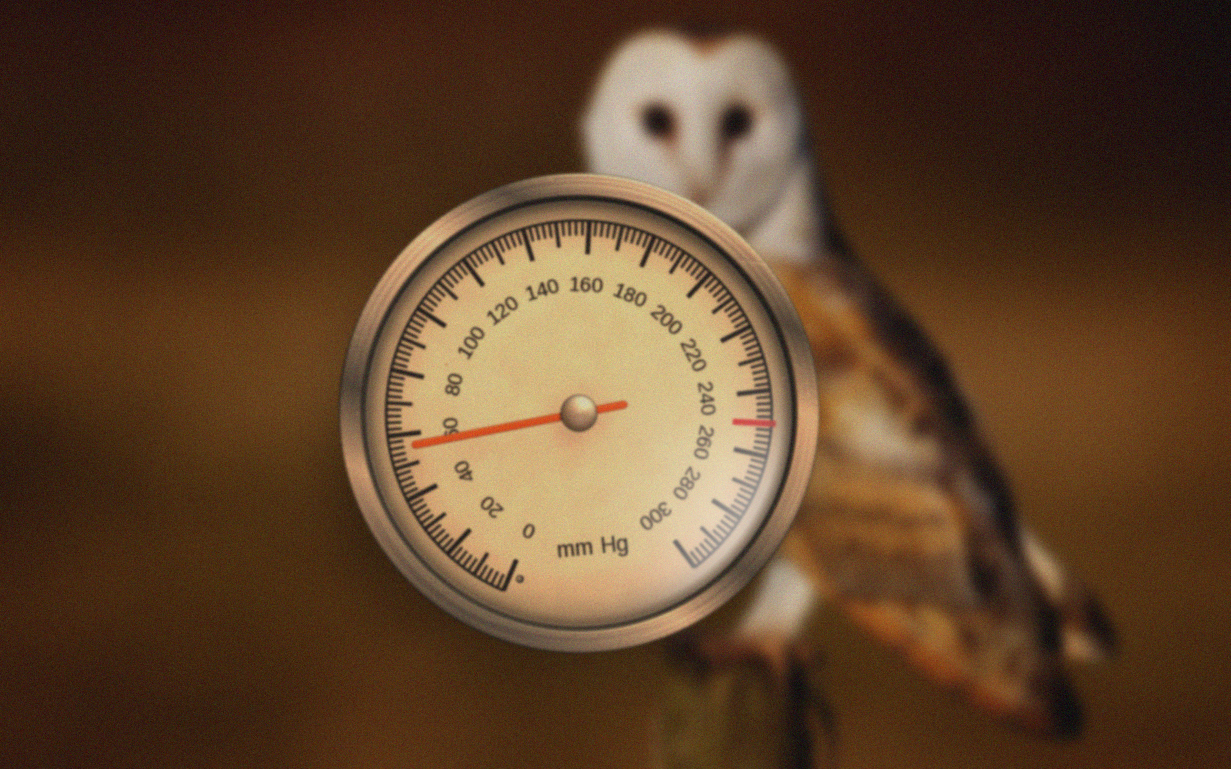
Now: {"value": 56, "unit": "mmHg"}
